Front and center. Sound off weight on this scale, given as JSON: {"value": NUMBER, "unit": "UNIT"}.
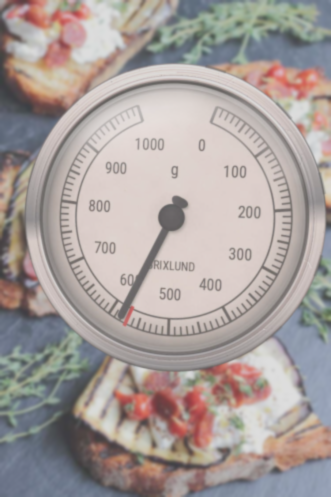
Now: {"value": 580, "unit": "g"}
